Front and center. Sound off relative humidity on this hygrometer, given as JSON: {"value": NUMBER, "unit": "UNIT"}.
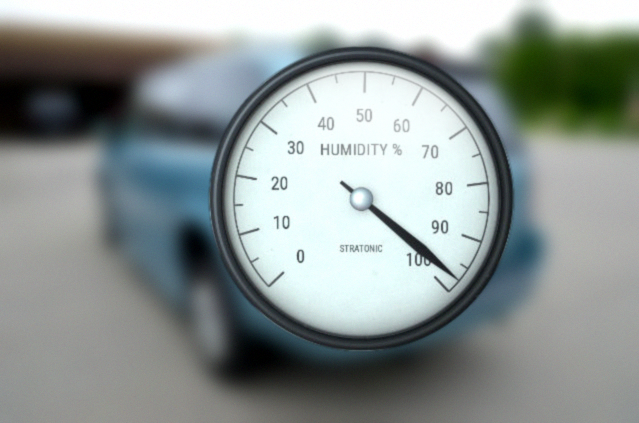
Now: {"value": 97.5, "unit": "%"}
